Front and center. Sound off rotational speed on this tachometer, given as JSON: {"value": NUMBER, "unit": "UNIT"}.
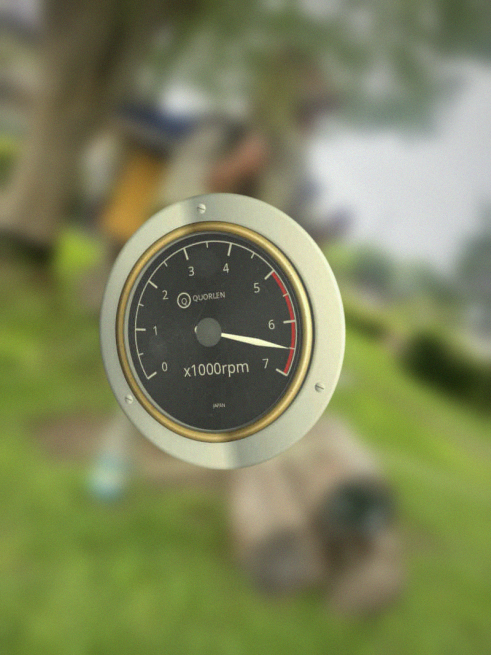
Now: {"value": 6500, "unit": "rpm"}
